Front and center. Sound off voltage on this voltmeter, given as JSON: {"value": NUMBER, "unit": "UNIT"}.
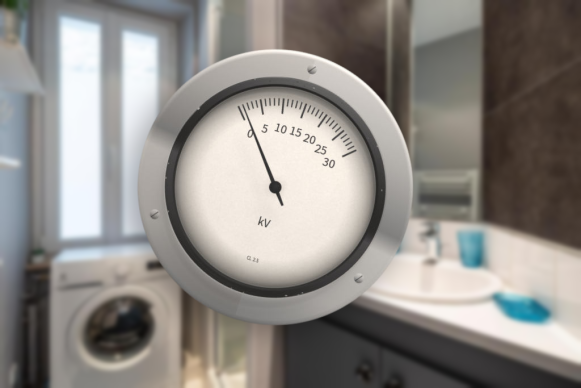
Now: {"value": 1, "unit": "kV"}
